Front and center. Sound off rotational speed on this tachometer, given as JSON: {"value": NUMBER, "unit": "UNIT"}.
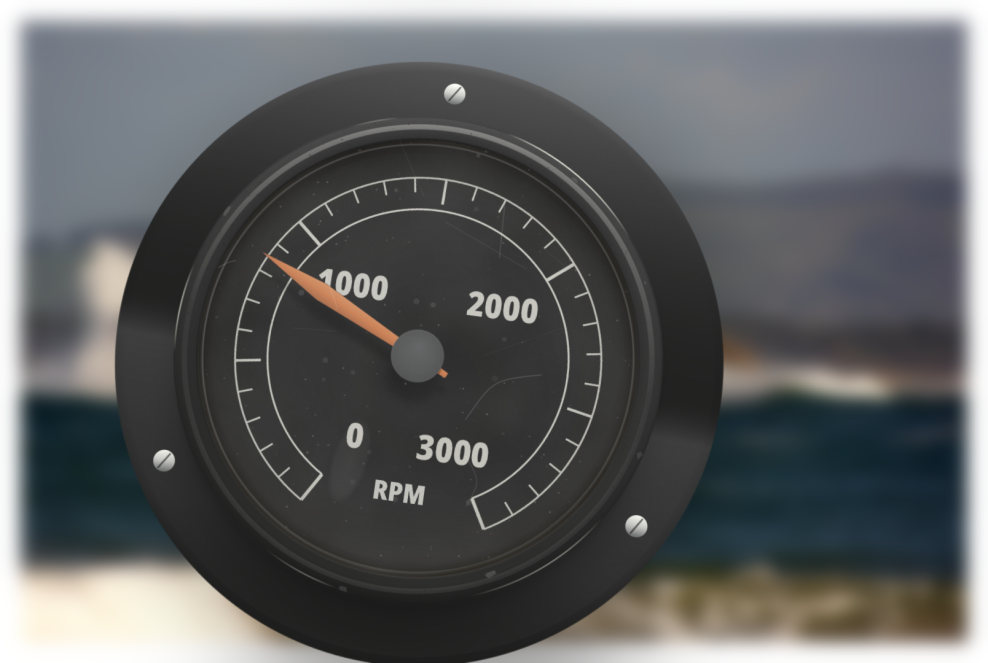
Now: {"value": 850, "unit": "rpm"}
